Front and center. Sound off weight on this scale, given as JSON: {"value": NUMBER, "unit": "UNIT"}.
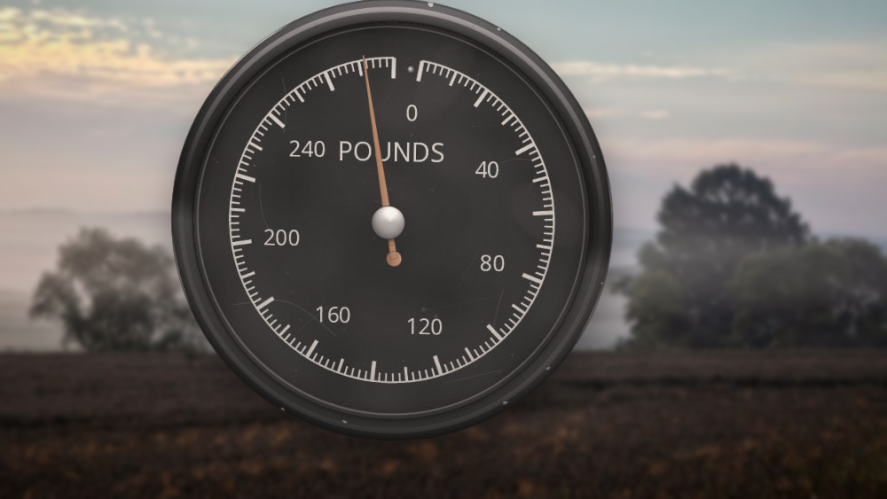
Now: {"value": 272, "unit": "lb"}
